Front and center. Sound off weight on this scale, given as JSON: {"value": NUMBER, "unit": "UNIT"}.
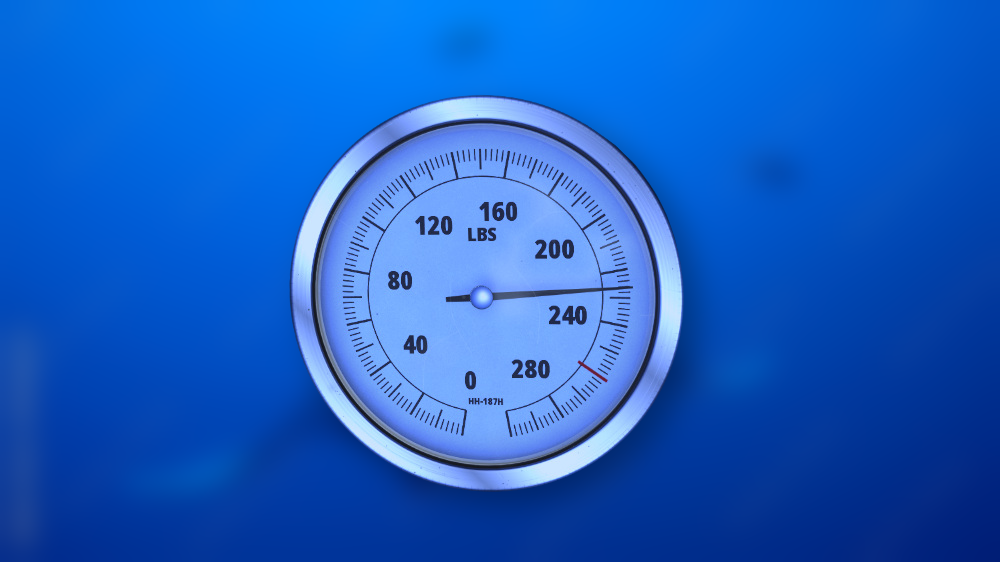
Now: {"value": 226, "unit": "lb"}
